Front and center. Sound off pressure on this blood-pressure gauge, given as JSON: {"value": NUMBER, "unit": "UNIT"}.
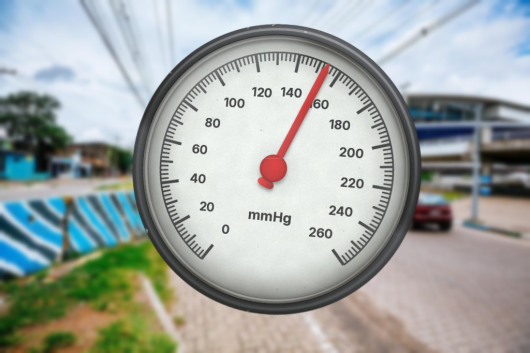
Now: {"value": 154, "unit": "mmHg"}
